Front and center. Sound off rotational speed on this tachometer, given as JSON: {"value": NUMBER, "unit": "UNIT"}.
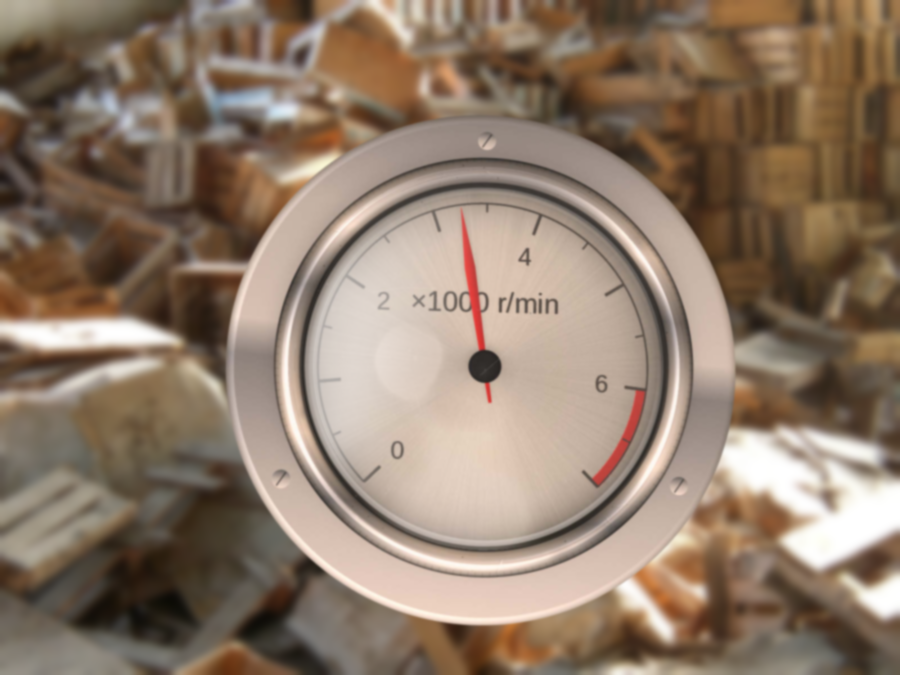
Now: {"value": 3250, "unit": "rpm"}
